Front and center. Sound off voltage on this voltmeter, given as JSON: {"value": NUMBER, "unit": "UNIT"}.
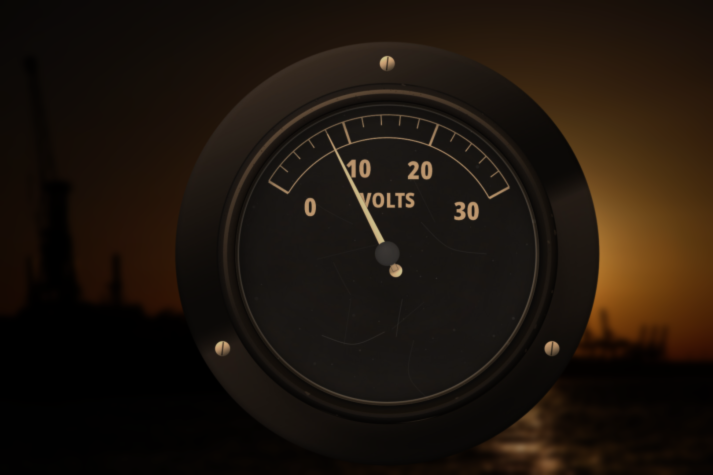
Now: {"value": 8, "unit": "V"}
